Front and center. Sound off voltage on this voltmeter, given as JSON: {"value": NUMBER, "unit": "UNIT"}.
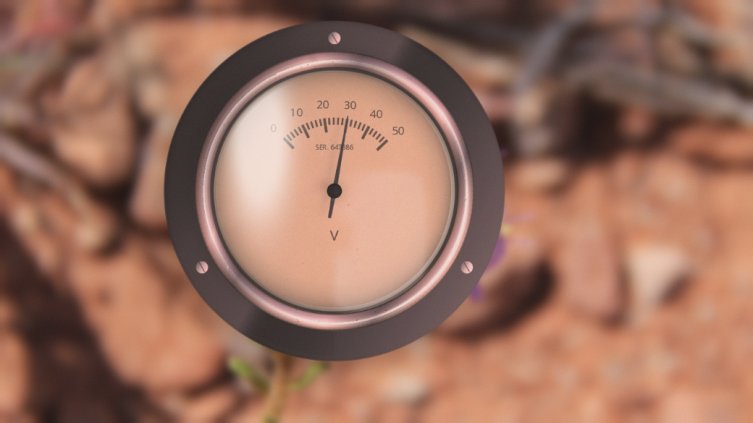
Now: {"value": 30, "unit": "V"}
